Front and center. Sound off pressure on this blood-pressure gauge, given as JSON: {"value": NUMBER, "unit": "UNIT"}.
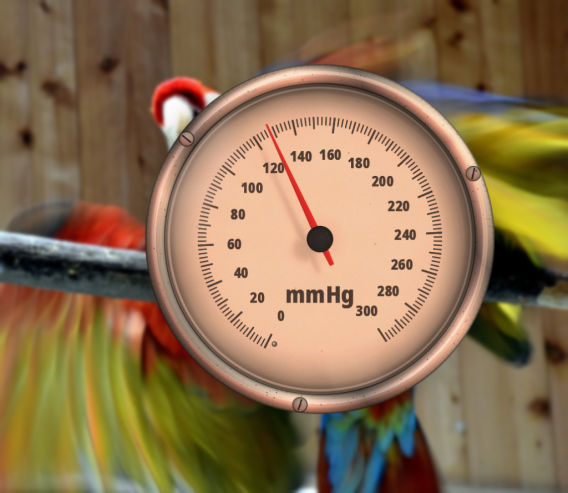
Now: {"value": 128, "unit": "mmHg"}
